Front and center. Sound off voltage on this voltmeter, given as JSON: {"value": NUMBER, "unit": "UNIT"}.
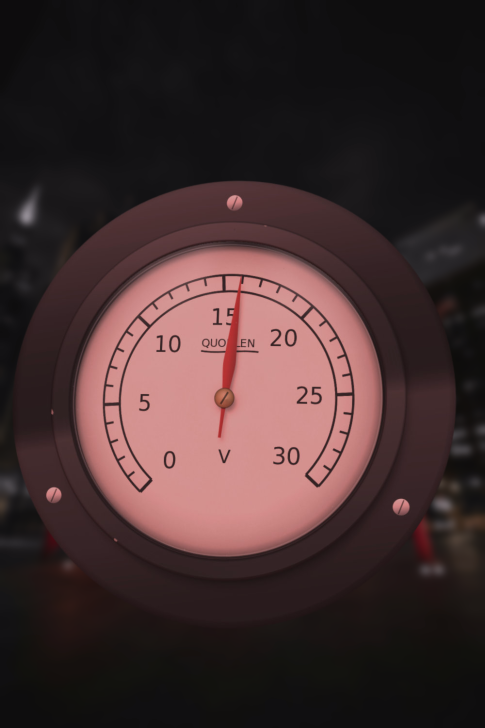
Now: {"value": 16, "unit": "V"}
